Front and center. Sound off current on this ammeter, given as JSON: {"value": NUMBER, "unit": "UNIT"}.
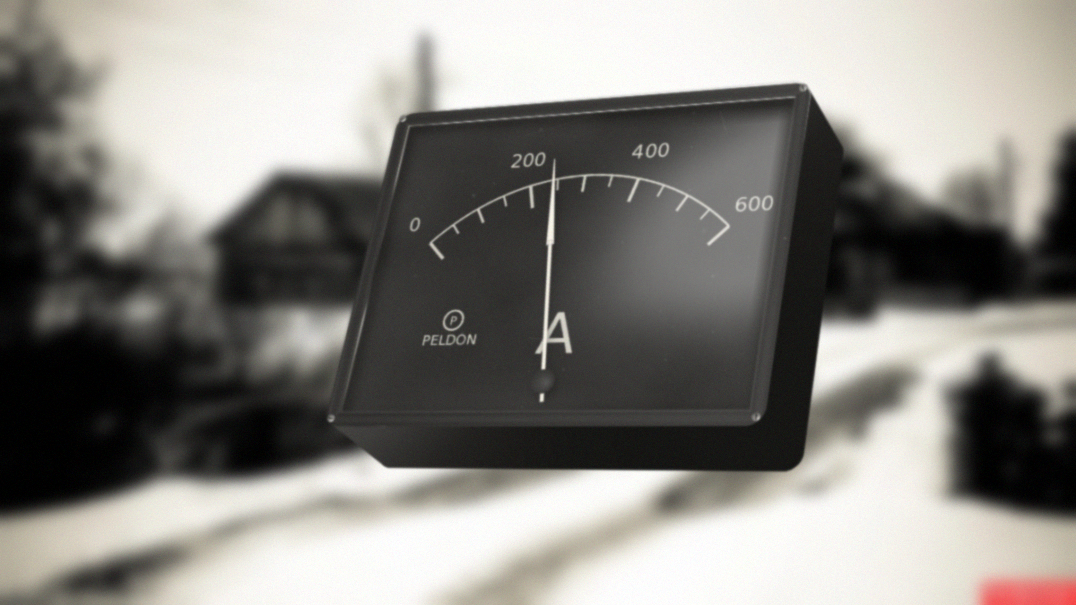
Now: {"value": 250, "unit": "A"}
